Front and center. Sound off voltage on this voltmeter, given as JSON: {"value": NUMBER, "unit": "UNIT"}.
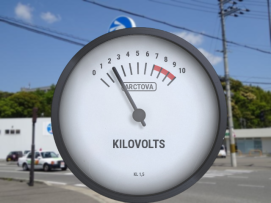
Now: {"value": 2, "unit": "kV"}
